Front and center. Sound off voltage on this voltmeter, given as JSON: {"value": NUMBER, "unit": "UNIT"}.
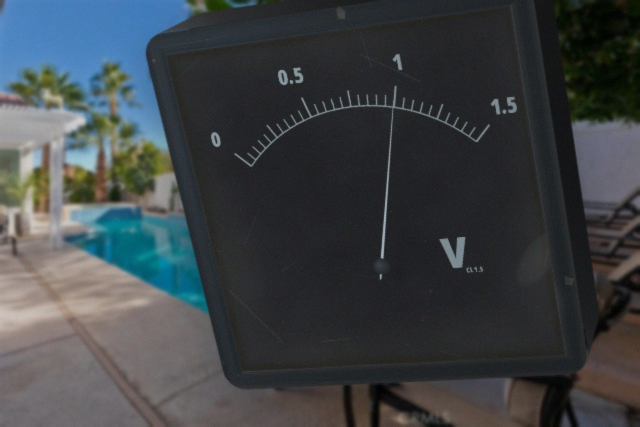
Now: {"value": 1, "unit": "V"}
